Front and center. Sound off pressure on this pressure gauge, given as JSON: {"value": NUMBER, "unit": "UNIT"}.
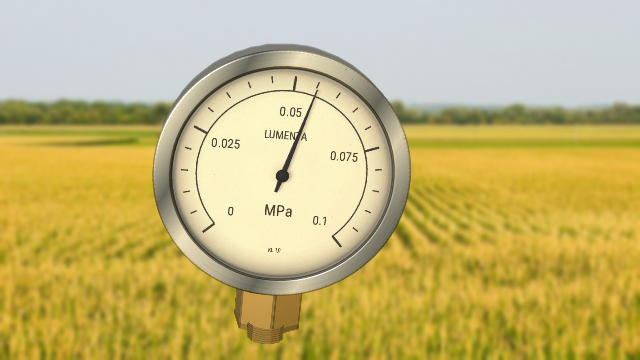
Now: {"value": 0.055, "unit": "MPa"}
